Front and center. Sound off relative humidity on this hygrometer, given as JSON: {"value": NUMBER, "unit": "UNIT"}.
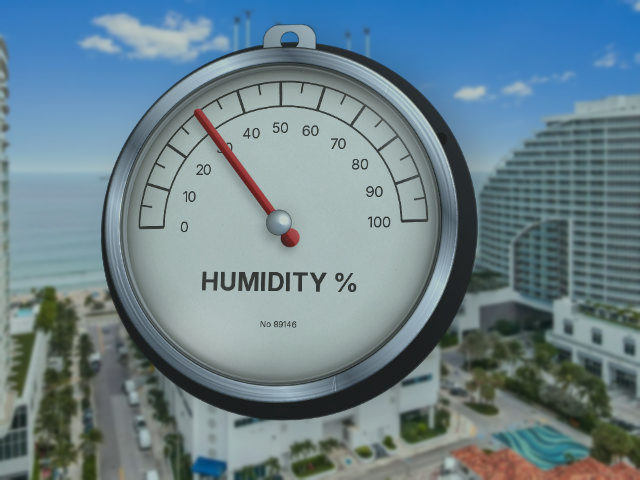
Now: {"value": 30, "unit": "%"}
